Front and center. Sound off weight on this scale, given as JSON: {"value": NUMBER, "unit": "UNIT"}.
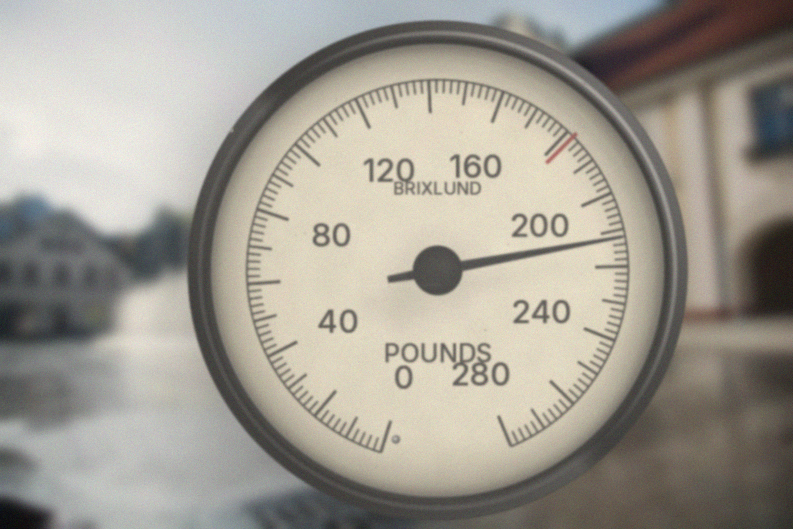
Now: {"value": 212, "unit": "lb"}
